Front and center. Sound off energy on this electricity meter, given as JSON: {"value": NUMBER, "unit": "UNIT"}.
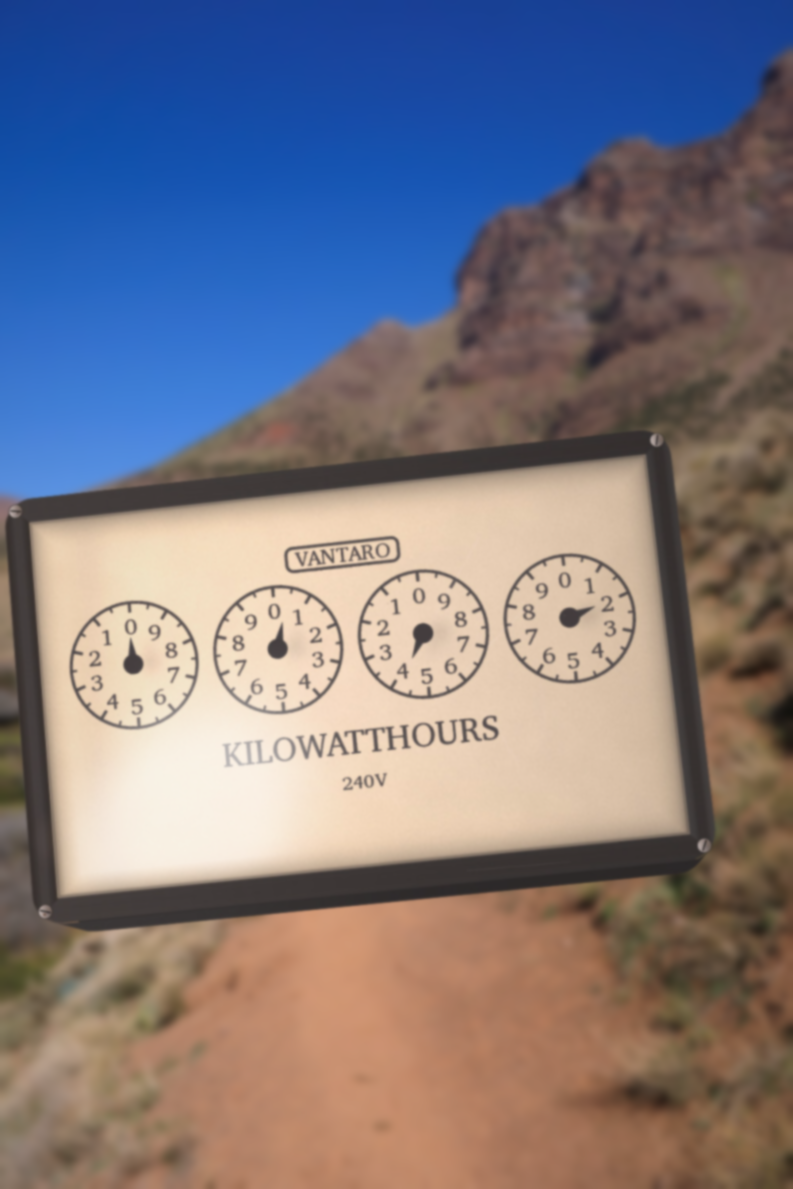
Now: {"value": 42, "unit": "kWh"}
